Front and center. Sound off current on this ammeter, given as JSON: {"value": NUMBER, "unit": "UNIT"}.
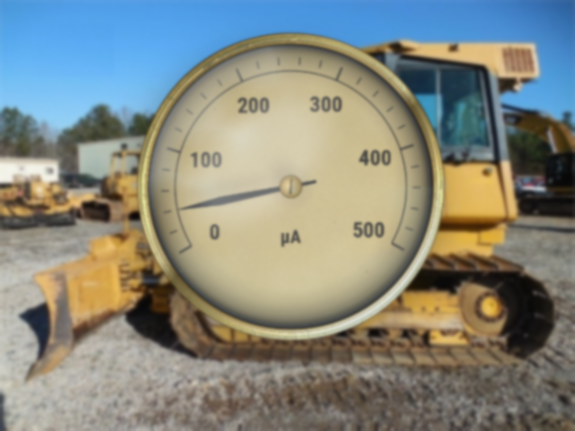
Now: {"value": 40, "unit": "µA"}
